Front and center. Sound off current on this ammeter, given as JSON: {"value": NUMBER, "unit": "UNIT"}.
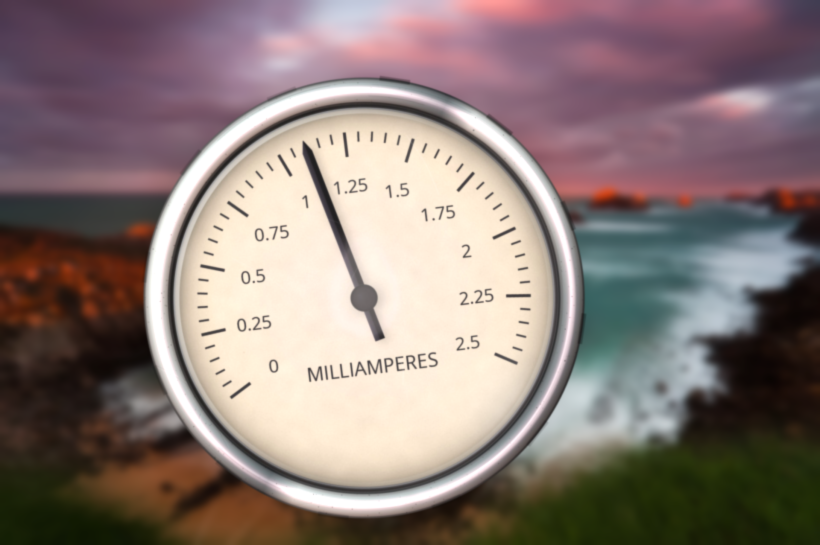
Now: {"value": 1.1, "unit": "mA"}
